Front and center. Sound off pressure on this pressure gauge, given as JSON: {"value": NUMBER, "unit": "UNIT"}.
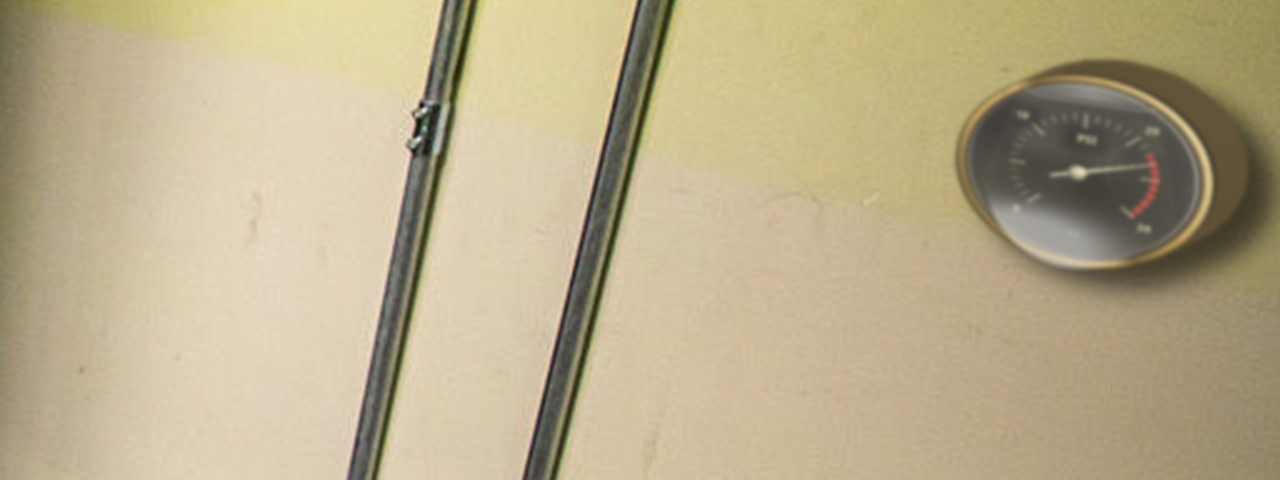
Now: {"value": 23, "unit": "psi"}
